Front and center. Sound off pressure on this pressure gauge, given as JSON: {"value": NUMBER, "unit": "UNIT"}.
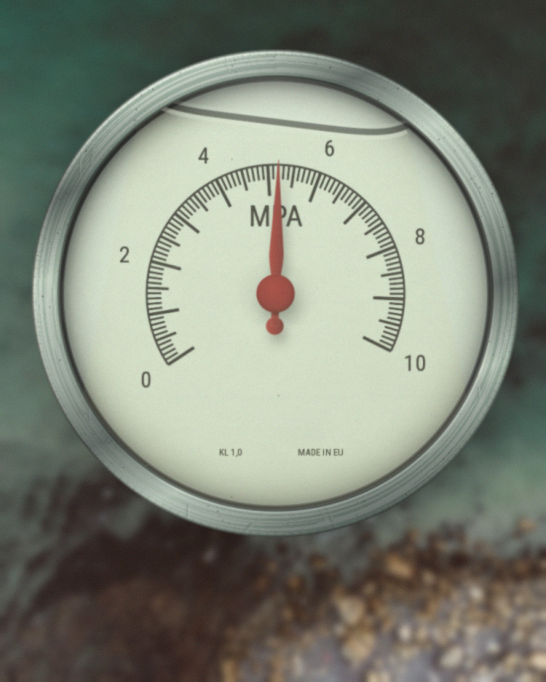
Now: {"value": 5.2, "unit": "MPa"}
